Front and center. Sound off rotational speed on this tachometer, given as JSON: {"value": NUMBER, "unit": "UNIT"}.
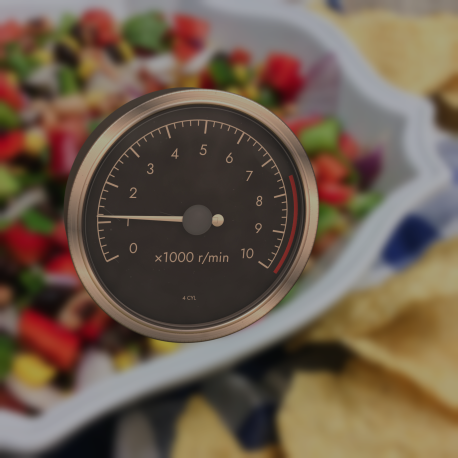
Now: {"value": 1200, "unit": "rpm"}
